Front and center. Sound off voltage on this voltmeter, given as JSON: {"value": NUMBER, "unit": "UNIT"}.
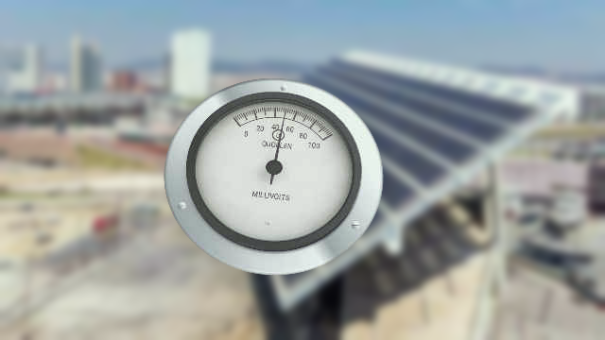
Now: {"value": 50, "unit": "mV"}
